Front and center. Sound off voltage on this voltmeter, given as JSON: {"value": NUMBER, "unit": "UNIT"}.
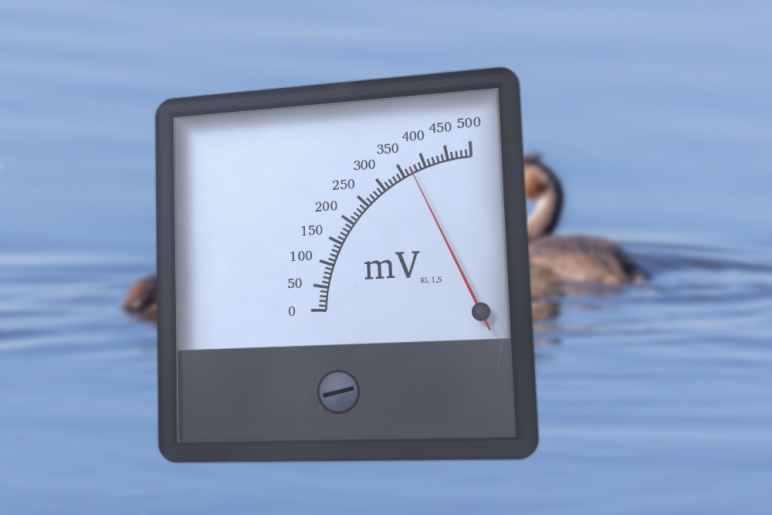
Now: {"value": 370, "unit": "mV"}
